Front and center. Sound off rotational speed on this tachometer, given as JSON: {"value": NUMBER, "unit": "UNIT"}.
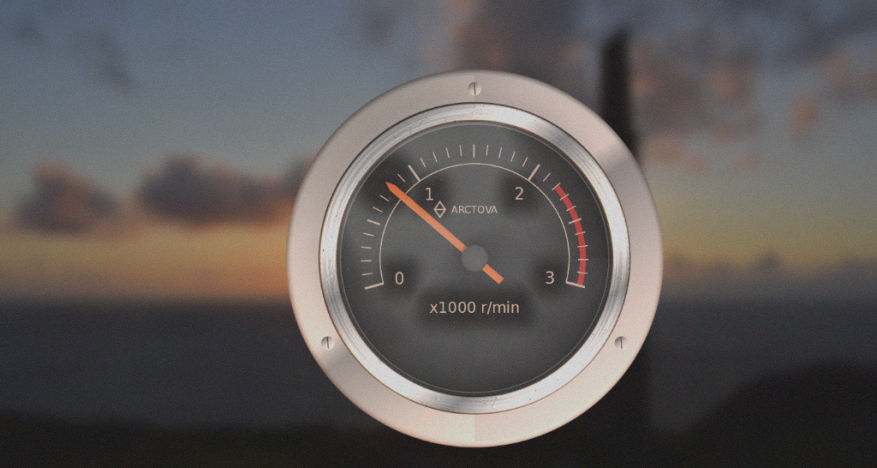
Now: {"value": 800, "unit": "rpm"}
